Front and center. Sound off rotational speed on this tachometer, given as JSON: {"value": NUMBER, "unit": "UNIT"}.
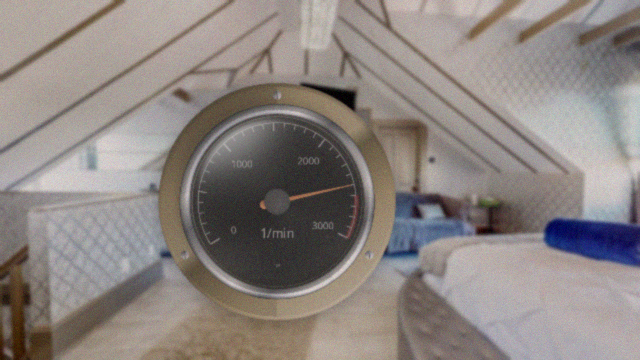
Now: {"value": 2500, "unit": "rpm"}
